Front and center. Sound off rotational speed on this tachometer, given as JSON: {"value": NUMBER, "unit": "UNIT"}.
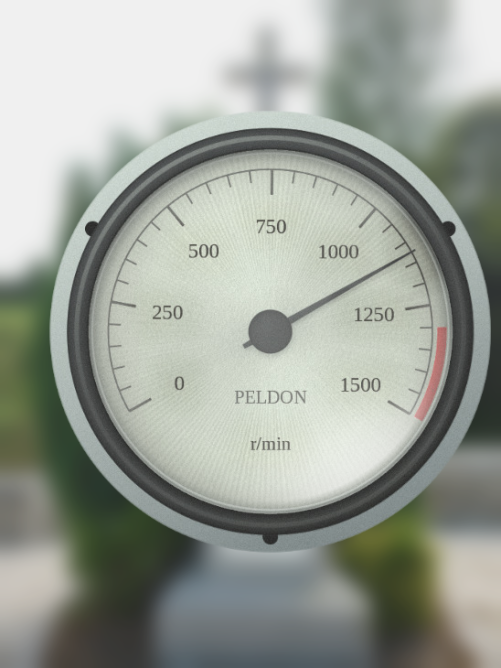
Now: {"value": 1125, "unit": "rpm"}
